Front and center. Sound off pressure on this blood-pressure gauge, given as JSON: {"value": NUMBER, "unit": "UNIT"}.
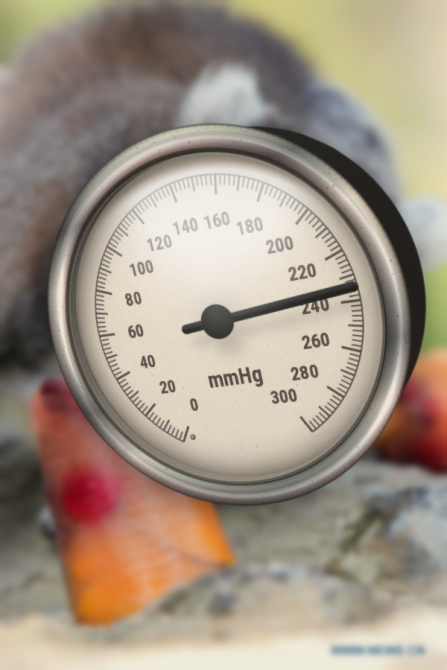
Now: {"value": 234, "unit": "mmHg"}
